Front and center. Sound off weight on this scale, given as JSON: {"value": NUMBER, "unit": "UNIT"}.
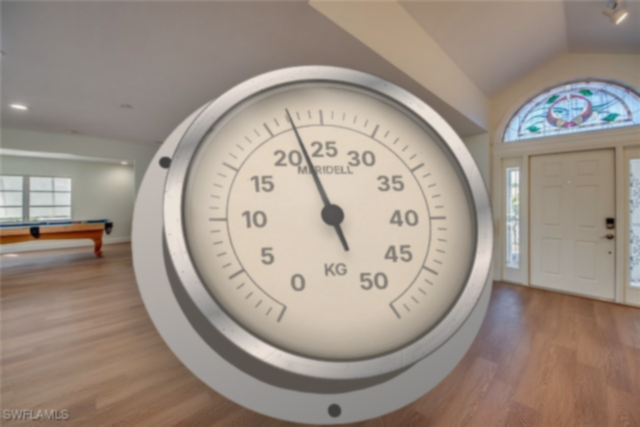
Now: {"value": 22, "unit": "kg"}
